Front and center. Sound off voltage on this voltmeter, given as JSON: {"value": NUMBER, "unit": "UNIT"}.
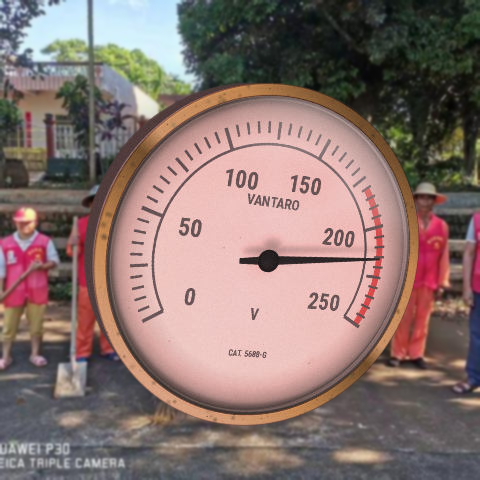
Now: {"value": 215, "unit": "V"}
